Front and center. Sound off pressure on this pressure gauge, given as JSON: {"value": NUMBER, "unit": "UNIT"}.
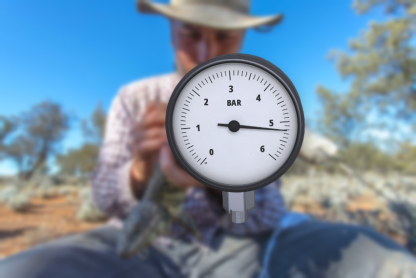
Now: {"value": 5.2, "unit": "bar"}
